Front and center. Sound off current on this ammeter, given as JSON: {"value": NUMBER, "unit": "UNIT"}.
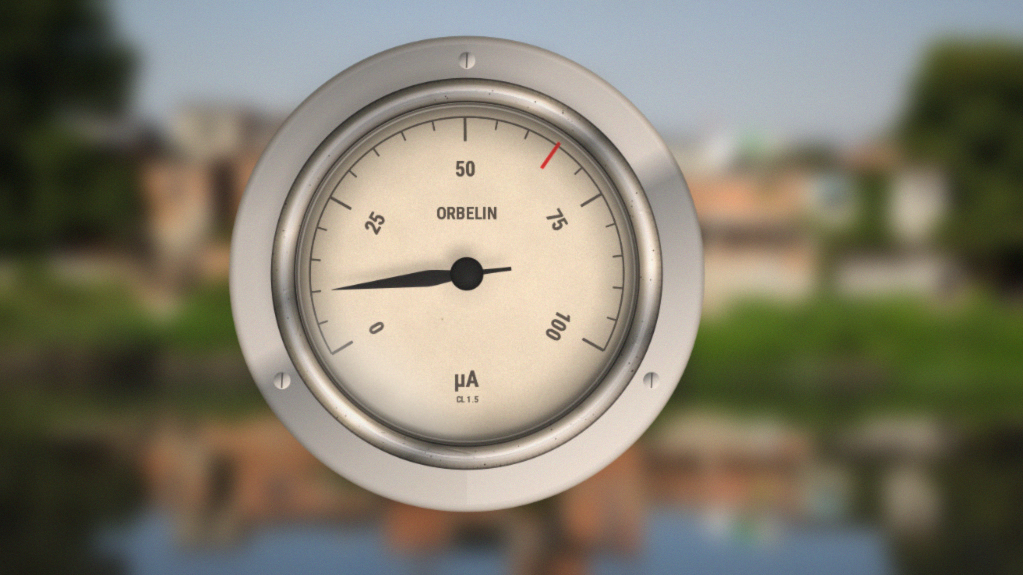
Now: {"value": 10, "unit": "µA"}
